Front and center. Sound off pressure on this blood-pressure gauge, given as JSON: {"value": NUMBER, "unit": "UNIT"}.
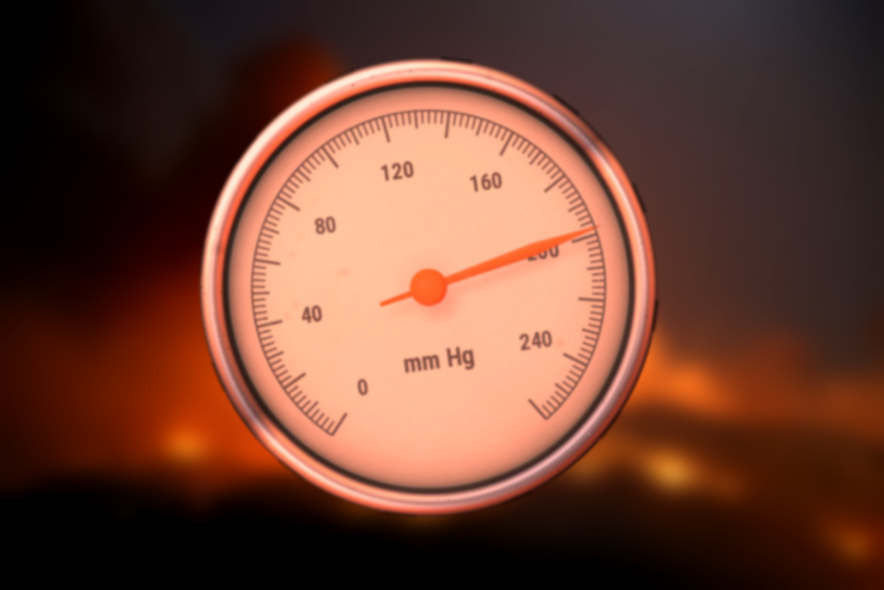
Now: {"value": 198, "unit": "mmHg"}
